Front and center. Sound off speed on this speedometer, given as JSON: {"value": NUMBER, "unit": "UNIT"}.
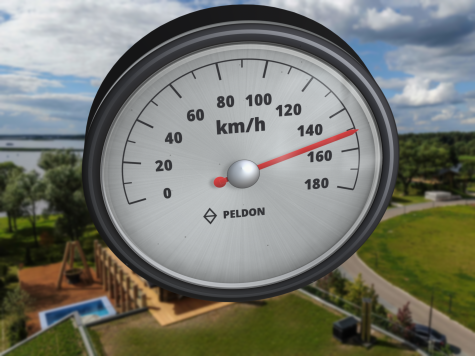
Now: {"value": 150, "unit": "km/h"}
